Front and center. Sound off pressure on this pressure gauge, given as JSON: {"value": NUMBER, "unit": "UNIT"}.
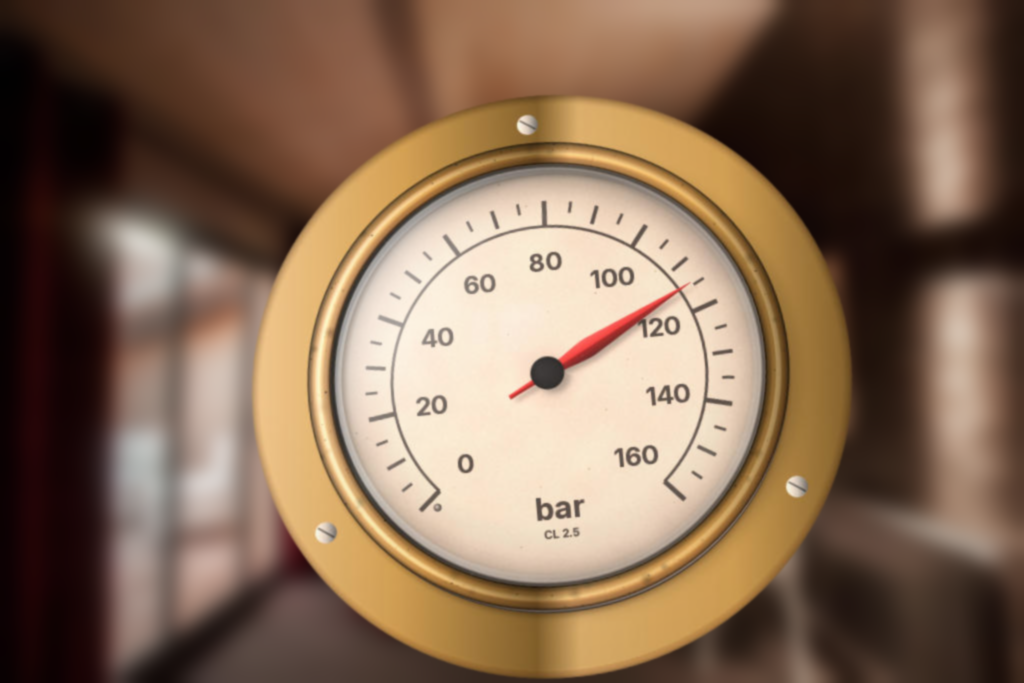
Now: {"value": 115, "unit": "bar"}
